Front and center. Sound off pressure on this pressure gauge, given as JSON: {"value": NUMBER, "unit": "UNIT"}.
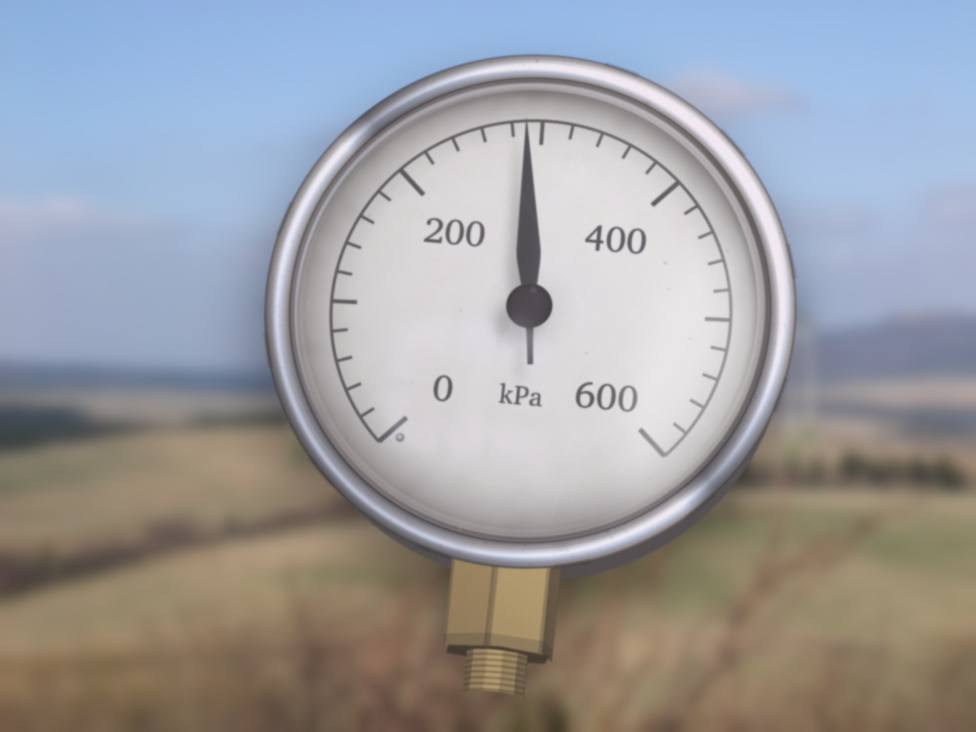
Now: {"value": 290, "unit": "kPa"}
